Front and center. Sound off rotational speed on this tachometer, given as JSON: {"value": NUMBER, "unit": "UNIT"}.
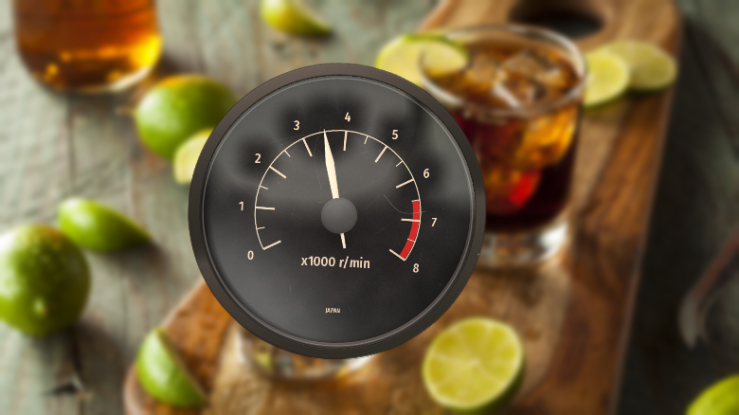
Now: {"value": 3500, "unit": "rpm"}
